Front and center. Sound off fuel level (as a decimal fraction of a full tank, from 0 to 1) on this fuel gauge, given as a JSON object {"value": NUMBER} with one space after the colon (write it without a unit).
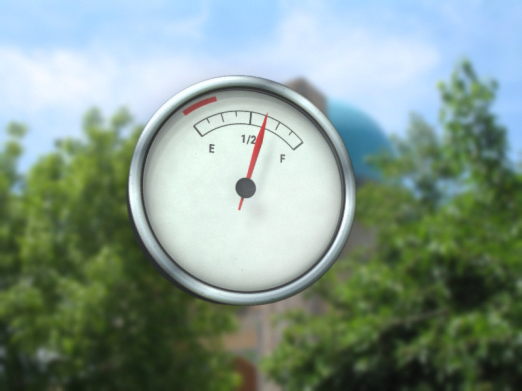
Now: {"value": 0.625}
